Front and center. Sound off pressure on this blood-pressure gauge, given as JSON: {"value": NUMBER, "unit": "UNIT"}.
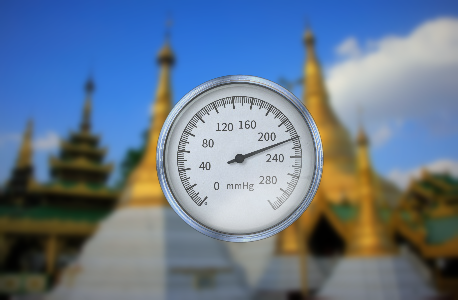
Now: {"value": 220, "unit": "mmHg"}
